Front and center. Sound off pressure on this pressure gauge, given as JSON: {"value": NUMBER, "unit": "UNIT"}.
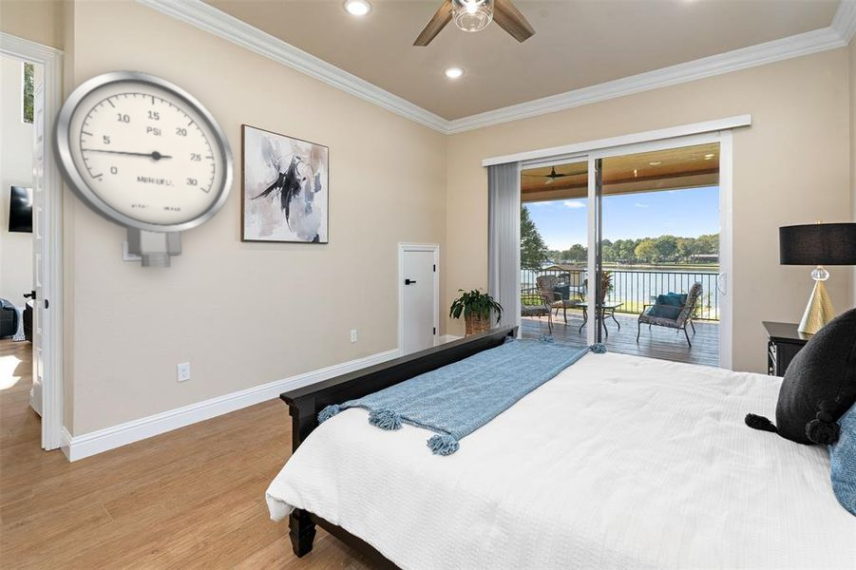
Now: {"value": 3, "unit": "psi"}
